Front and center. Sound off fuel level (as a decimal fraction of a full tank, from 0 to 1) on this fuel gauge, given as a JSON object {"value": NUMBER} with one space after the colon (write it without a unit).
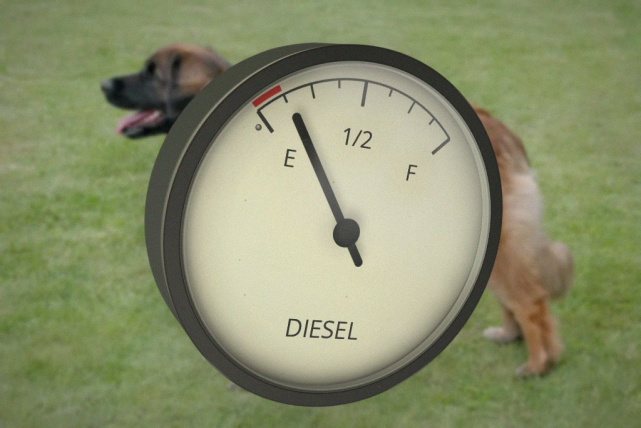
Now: {"value": 0.125}
